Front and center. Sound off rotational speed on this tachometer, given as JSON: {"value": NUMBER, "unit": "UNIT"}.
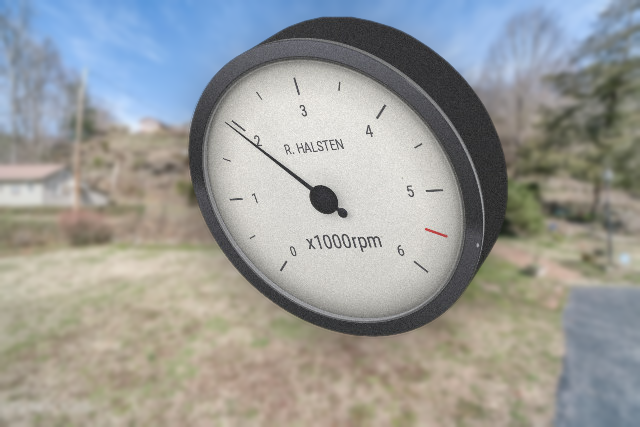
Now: {"value": 2000, "unit": "rpm"}
